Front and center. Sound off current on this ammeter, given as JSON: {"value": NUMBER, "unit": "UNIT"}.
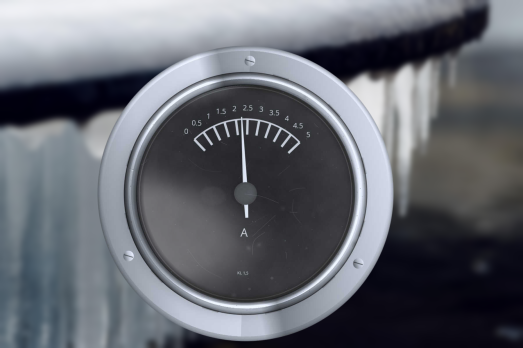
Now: {"value": 2.25, "unit": "A"}
